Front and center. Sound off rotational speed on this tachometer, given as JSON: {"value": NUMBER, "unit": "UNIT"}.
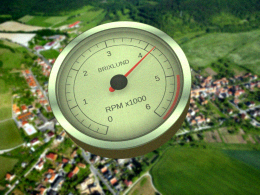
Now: {"value": 4200, "unit": "rpm"}
